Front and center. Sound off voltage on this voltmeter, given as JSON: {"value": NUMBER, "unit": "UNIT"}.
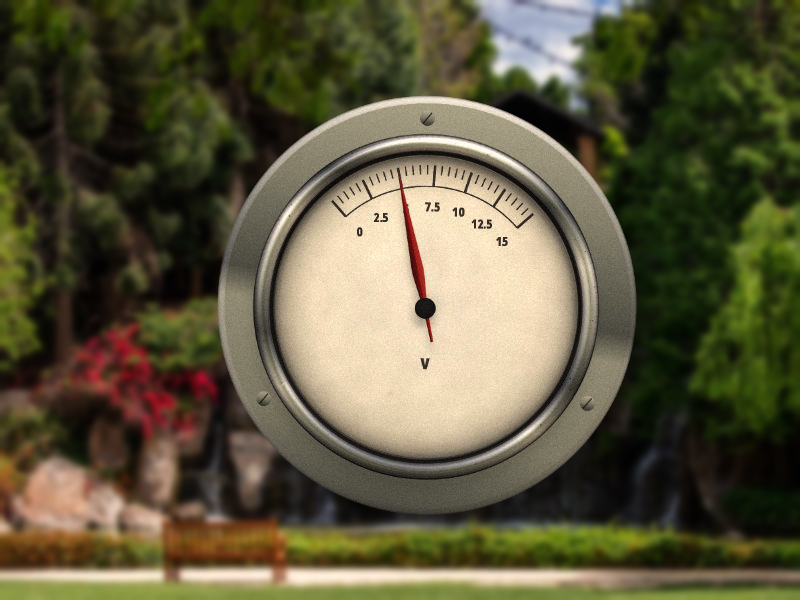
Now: {"value": 5, "unit": "V"}
